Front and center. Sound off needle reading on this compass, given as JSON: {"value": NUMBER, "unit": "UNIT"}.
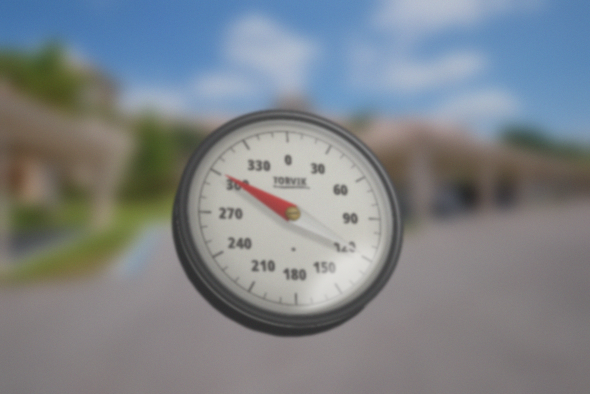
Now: {"value": 300, "unit": "°"}
